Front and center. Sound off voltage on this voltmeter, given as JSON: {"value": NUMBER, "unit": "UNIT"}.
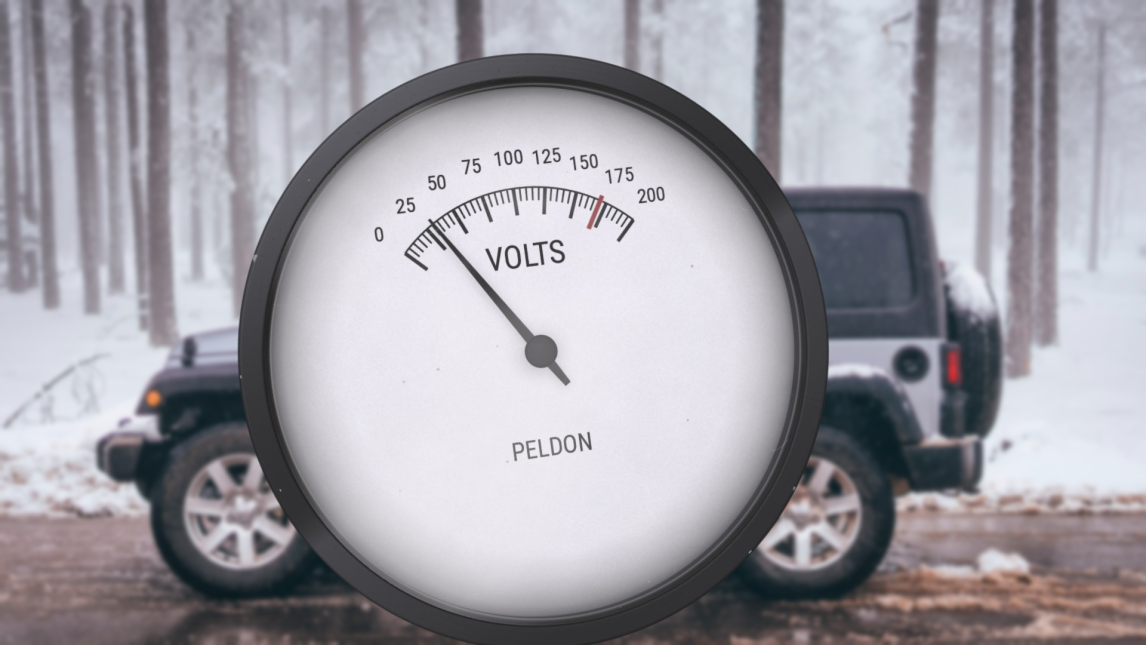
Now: {"value": 30, "unit": "V"}
